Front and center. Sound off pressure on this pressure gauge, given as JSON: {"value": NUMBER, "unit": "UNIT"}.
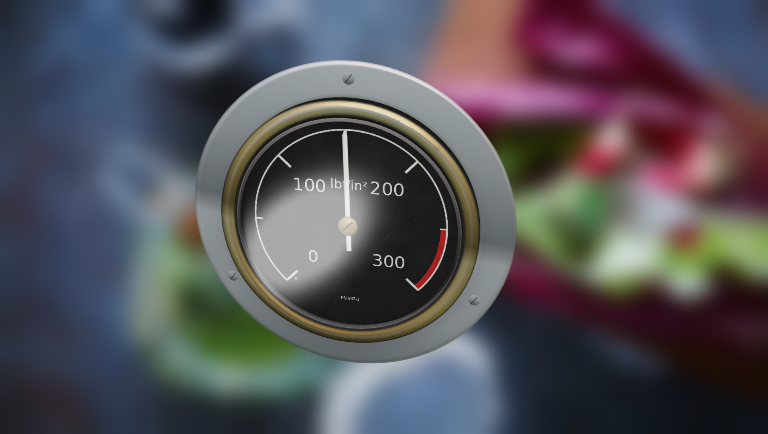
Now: {"value": 150, "unit": "psi"}
